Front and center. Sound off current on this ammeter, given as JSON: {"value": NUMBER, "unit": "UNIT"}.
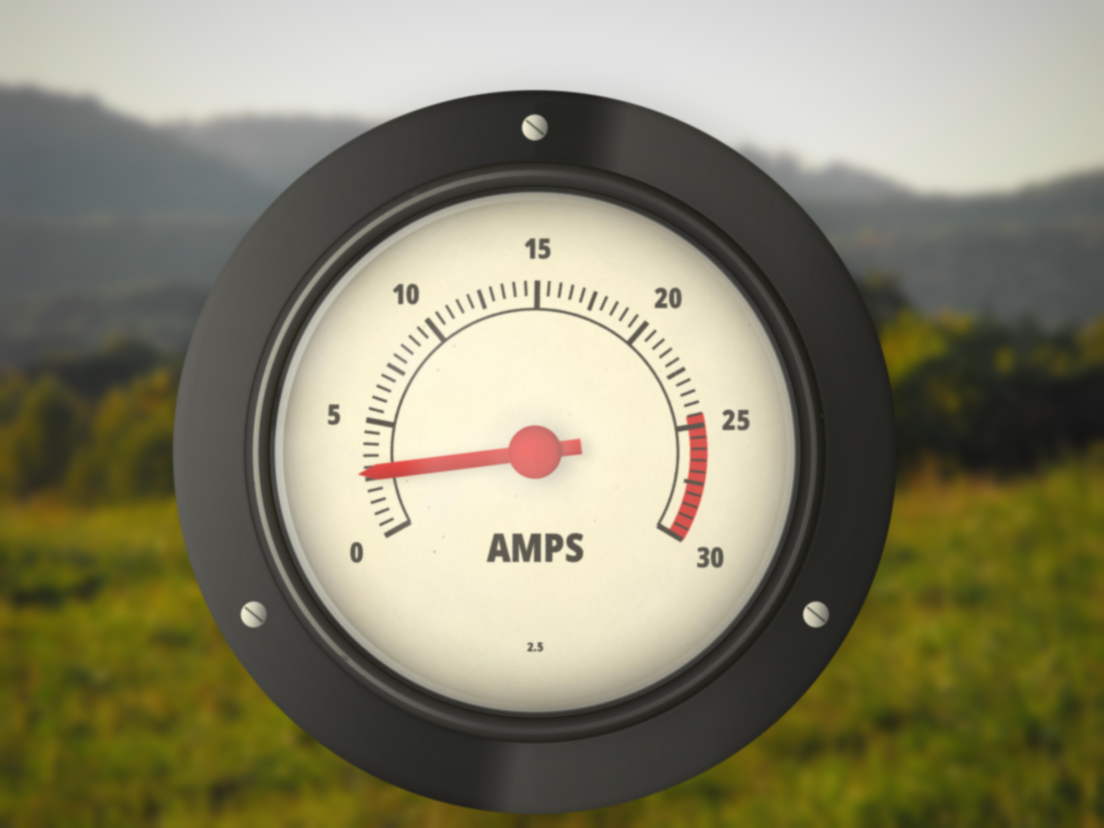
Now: {"value": 2.75, "unit": "A"}
